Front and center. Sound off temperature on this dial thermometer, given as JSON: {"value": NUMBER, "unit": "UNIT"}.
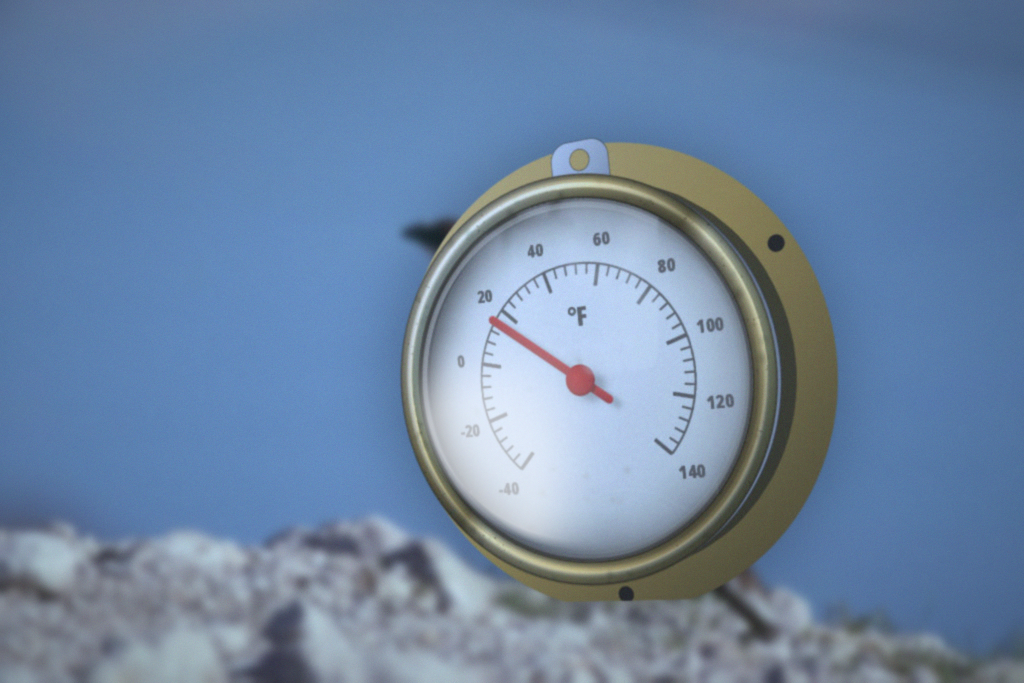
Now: {"value": 16, "unit": "°F"}
